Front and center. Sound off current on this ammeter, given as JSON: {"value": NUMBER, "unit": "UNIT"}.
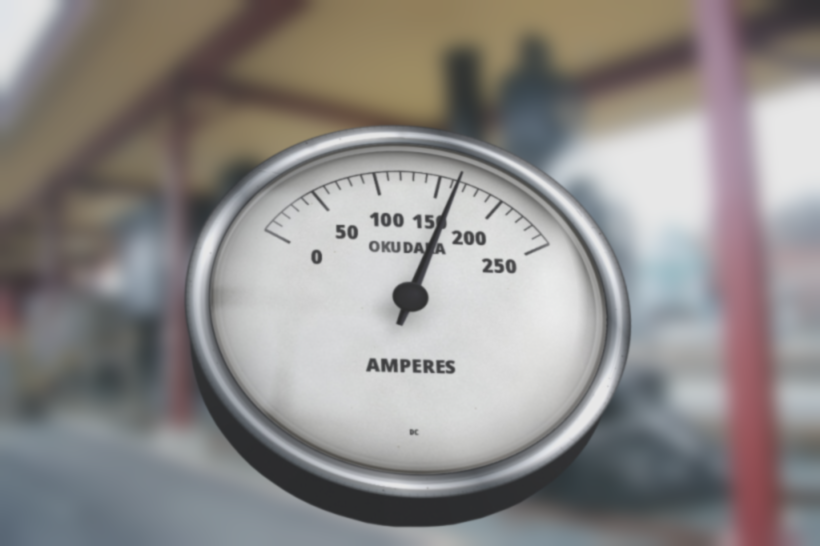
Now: {"value": 165, "unit": "A"}
